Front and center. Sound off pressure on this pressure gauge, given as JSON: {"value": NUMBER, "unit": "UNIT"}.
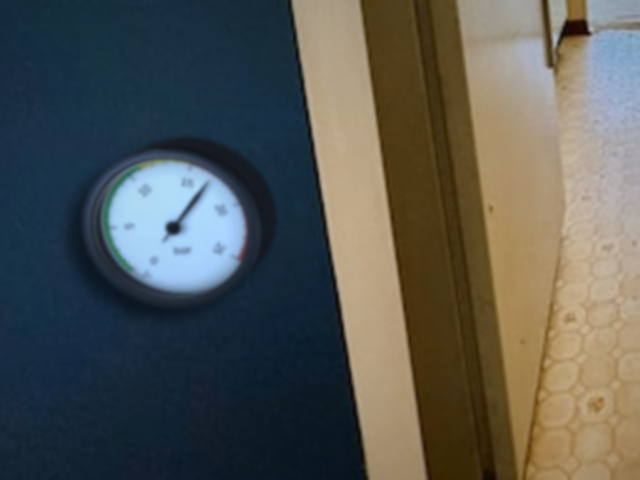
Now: {"value": 17, "unit": "bar"}
